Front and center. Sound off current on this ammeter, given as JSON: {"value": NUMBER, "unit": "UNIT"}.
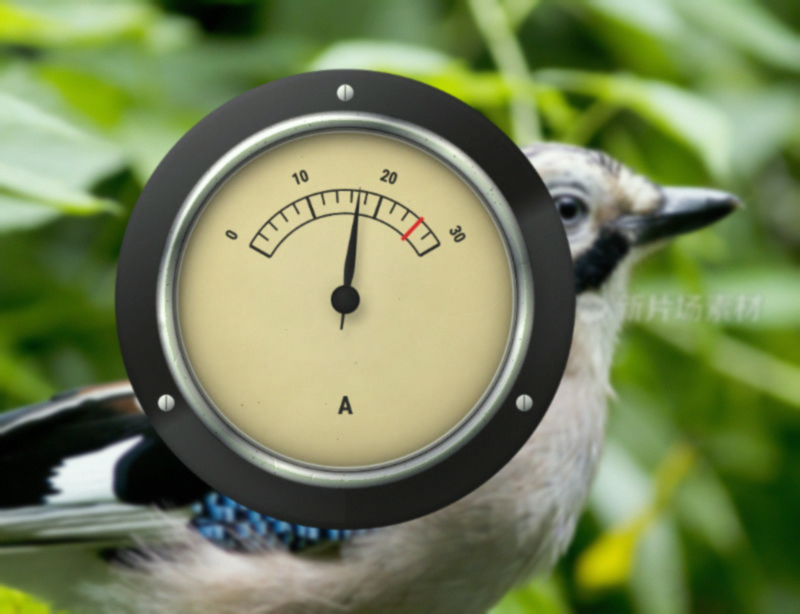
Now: {"value": 17, "unit": "A"}
